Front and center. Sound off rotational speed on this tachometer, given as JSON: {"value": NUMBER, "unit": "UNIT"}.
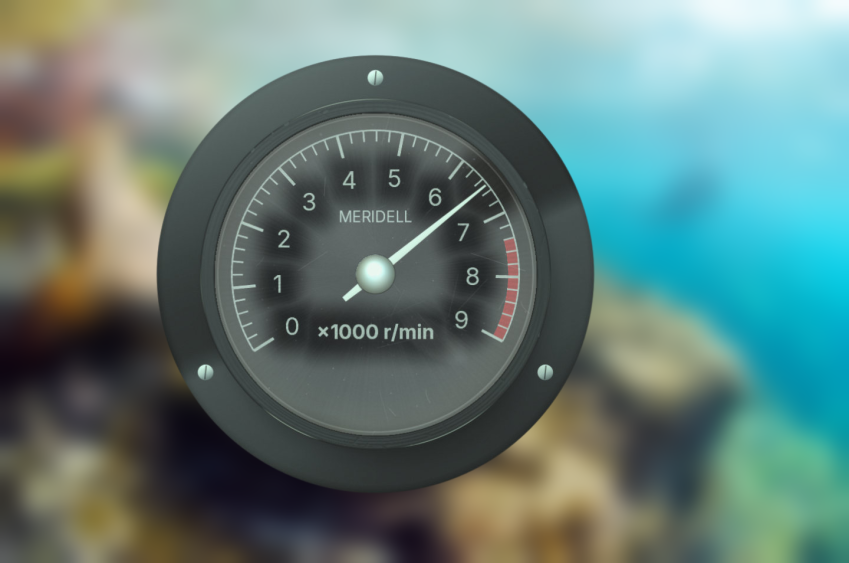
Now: {"value": 6500, "unit": "rpm"}
